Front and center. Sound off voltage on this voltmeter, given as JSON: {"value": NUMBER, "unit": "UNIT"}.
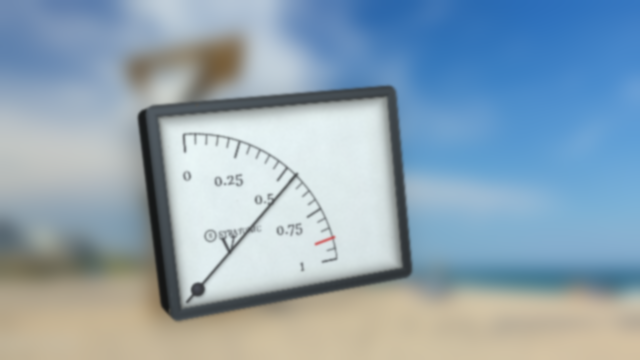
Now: {"value": 0.55, "unit": "V"}
